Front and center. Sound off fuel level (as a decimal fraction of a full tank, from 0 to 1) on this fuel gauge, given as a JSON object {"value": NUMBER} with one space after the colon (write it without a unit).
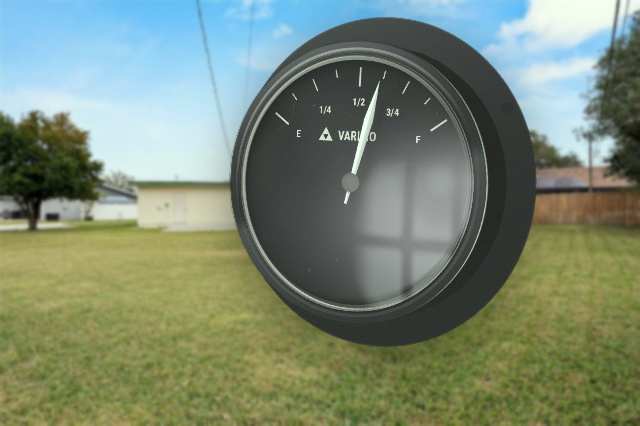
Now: {"value": 0.625}
